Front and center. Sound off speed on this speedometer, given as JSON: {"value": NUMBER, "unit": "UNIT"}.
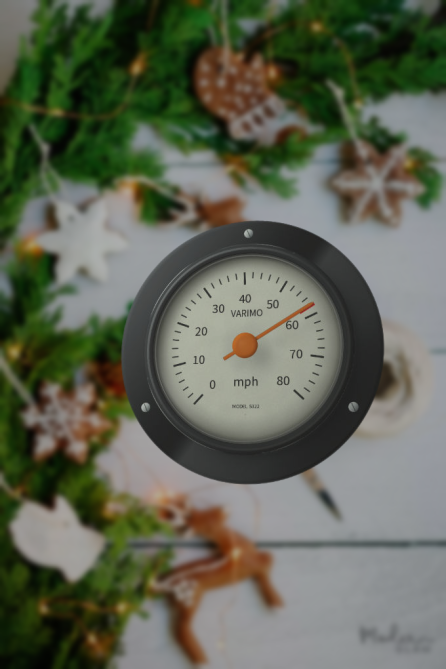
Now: {"value": 58, "unit": "mph"}
